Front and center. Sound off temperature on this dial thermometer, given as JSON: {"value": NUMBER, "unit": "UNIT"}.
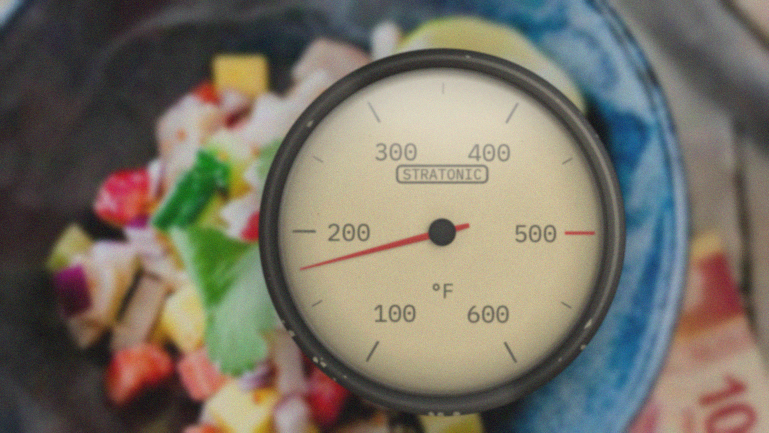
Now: {"value": 175, "unit": "°F"}
